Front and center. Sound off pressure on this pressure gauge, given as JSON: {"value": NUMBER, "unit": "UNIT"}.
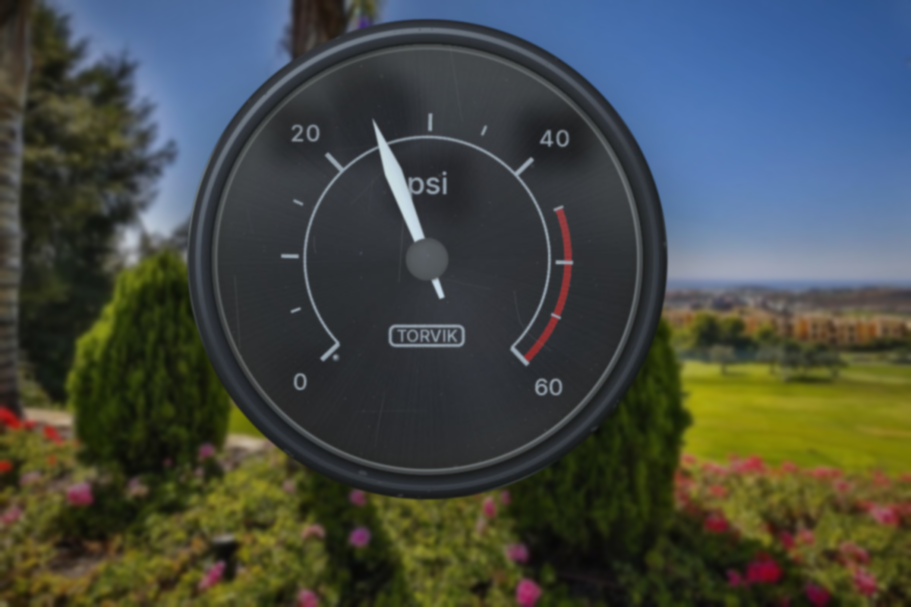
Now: {"value": 25, "unit": "psi"}
